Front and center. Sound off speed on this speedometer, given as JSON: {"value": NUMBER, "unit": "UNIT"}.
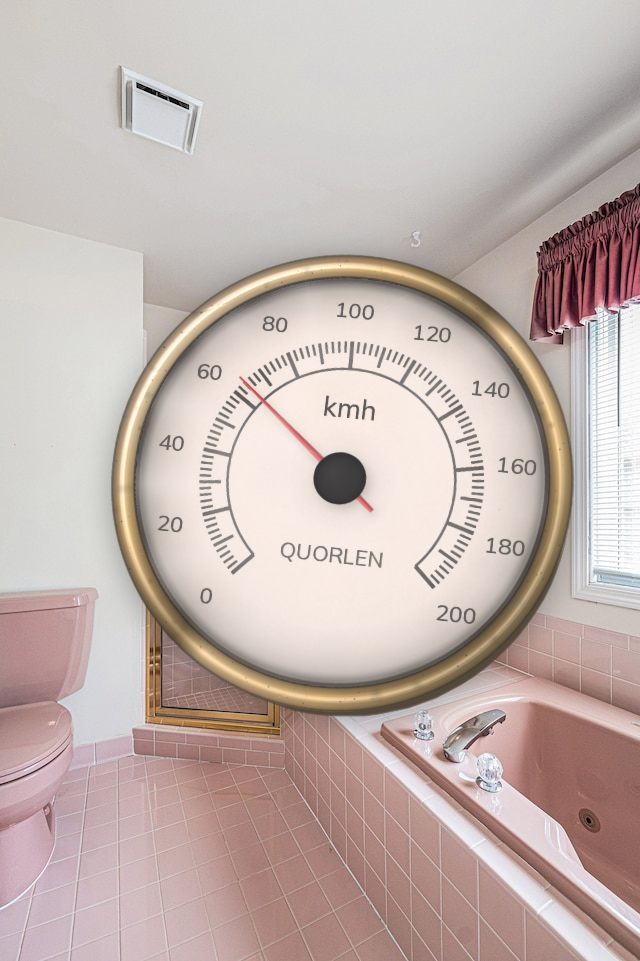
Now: {"value": 64, "unit": "km/h"}
